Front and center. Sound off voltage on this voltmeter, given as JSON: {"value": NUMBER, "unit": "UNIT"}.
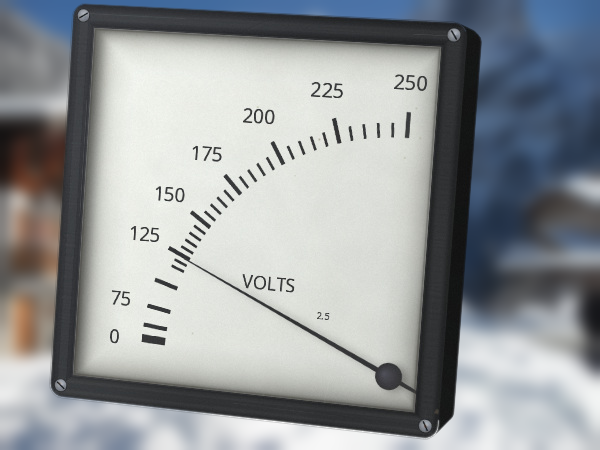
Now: {"value": 125, "unit": "V"}
